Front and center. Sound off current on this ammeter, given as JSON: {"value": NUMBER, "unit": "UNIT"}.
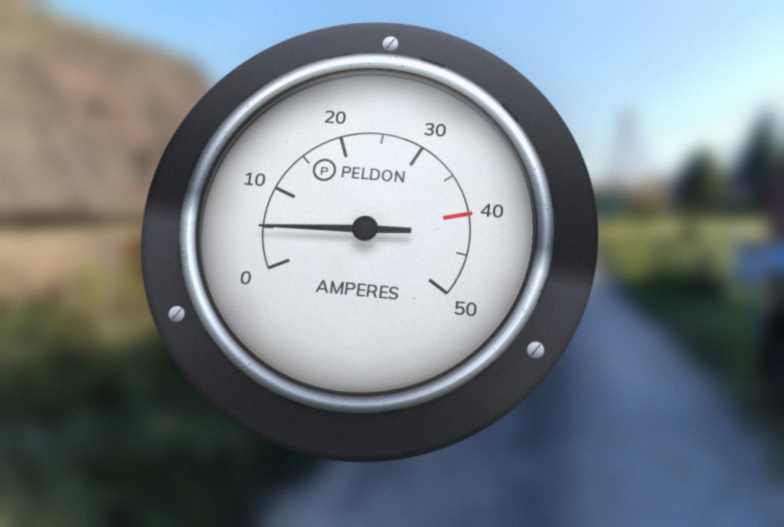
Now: {"value": 5, "unit": "A"}
